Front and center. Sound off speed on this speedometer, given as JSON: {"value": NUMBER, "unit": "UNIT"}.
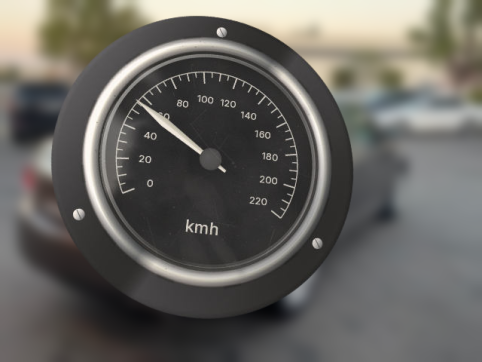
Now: {"value": 55, "unit": "km/h"}
